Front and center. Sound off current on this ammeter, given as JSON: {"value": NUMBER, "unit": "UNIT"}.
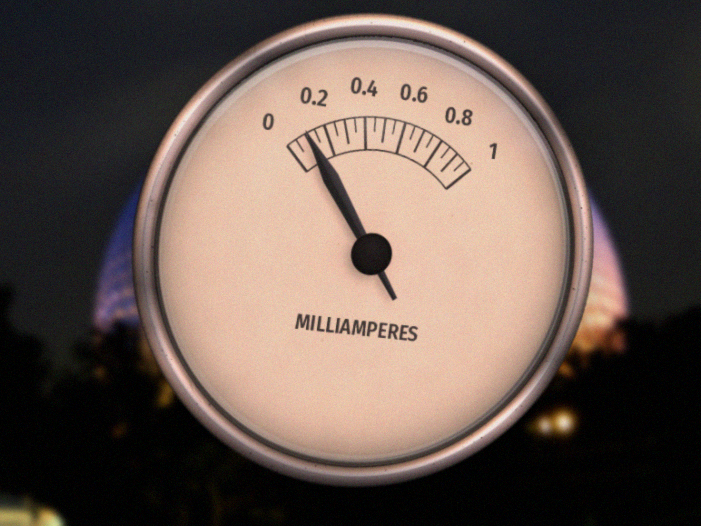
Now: {"value": 0.1, "unit": "mA"}
